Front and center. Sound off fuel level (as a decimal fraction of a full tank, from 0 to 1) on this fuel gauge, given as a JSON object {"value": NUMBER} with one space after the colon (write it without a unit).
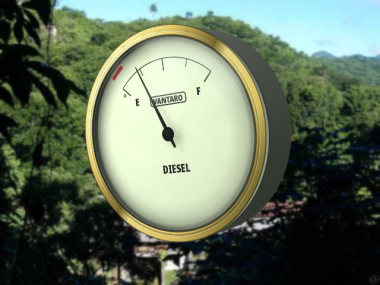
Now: {"value": 0.25}
